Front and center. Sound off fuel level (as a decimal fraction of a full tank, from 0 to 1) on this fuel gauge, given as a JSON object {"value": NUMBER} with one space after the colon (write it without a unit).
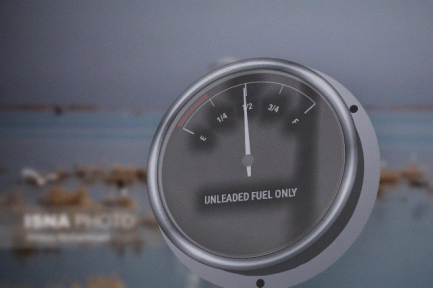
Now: {"value": 0.5}
